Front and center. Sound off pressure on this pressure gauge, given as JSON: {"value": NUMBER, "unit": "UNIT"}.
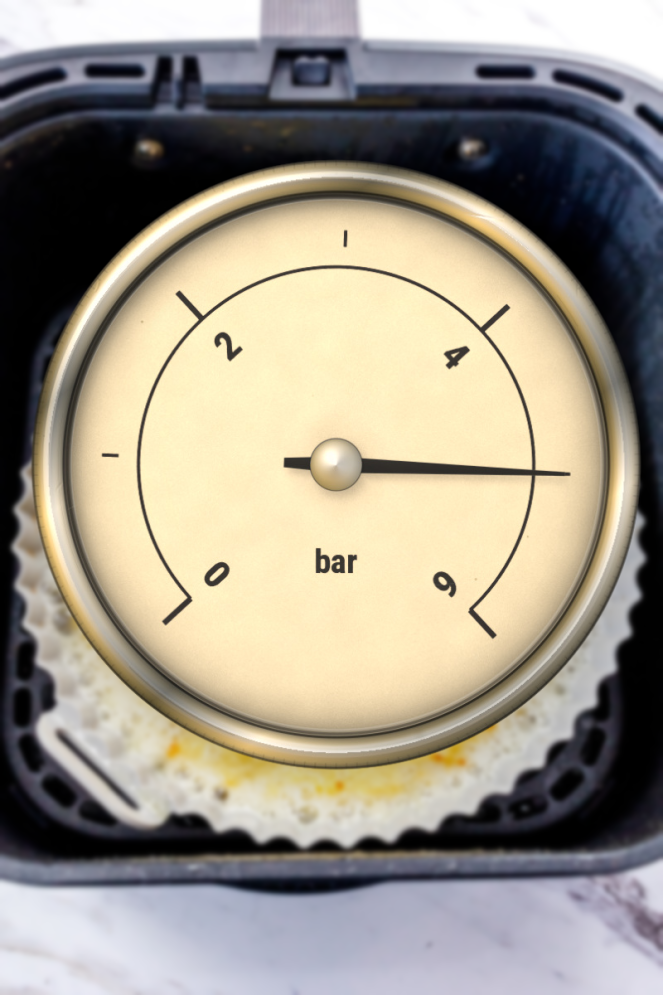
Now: {"value": 5, "unit": "bar"}
